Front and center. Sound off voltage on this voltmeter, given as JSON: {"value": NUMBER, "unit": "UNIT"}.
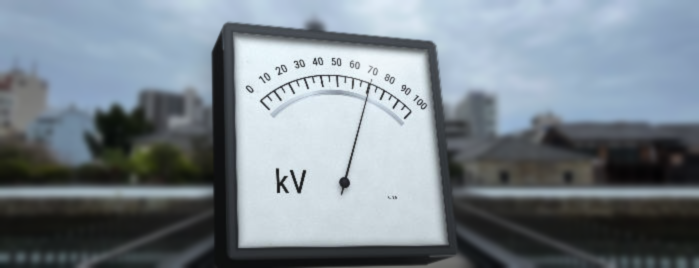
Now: {"value": 70, "unit": "kV"}
